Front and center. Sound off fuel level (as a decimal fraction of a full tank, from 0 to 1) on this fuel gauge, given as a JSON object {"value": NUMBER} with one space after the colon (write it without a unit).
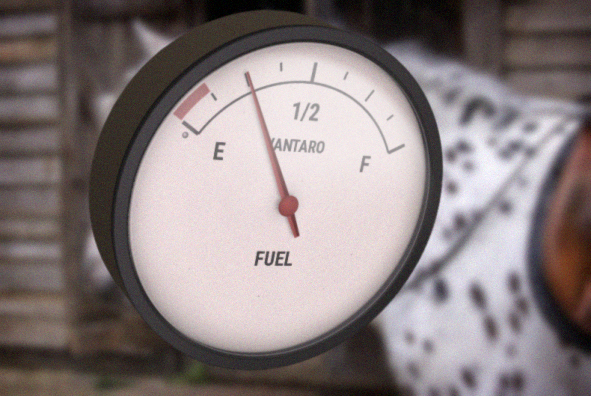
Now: {"value": 0.25}
